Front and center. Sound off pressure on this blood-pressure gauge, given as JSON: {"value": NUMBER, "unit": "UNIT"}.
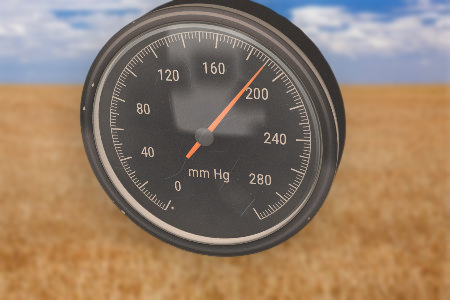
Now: {"value": 190, "unit": "mmHg"}
